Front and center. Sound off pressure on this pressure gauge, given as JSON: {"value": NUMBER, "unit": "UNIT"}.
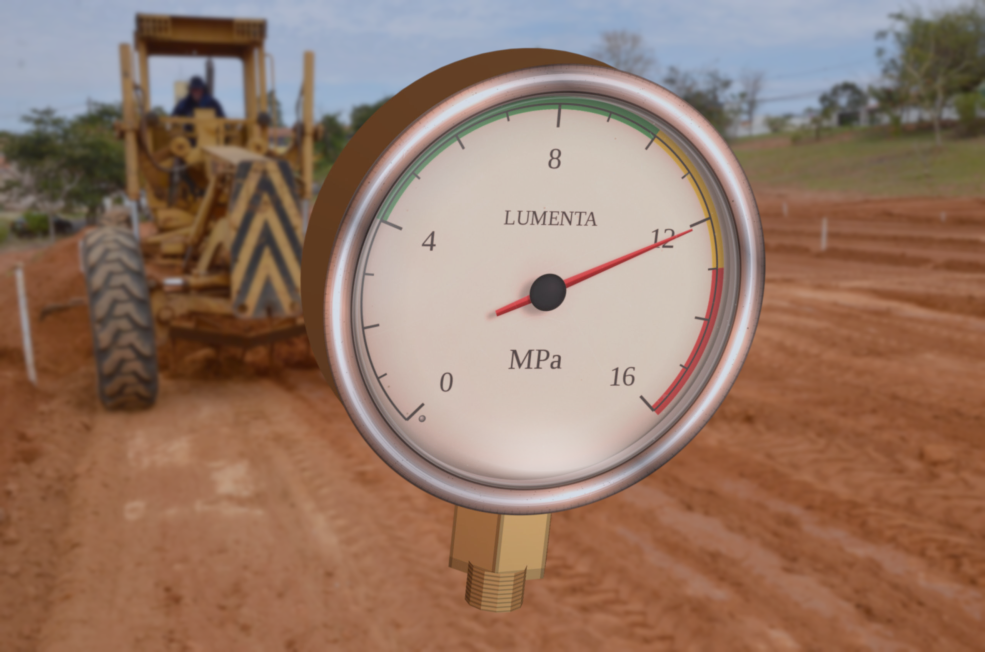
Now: {"value": 12, "unit": "MPa"}
